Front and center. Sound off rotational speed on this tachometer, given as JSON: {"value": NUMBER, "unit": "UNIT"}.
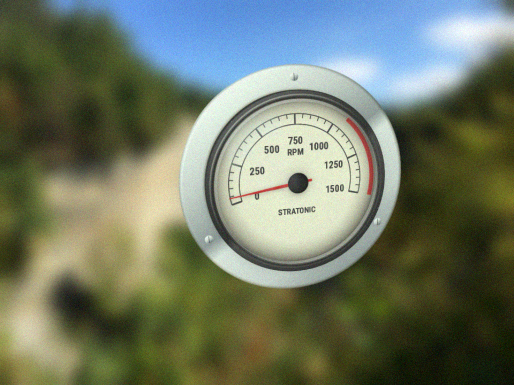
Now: {"value": 50, "unit": "rpm"}
